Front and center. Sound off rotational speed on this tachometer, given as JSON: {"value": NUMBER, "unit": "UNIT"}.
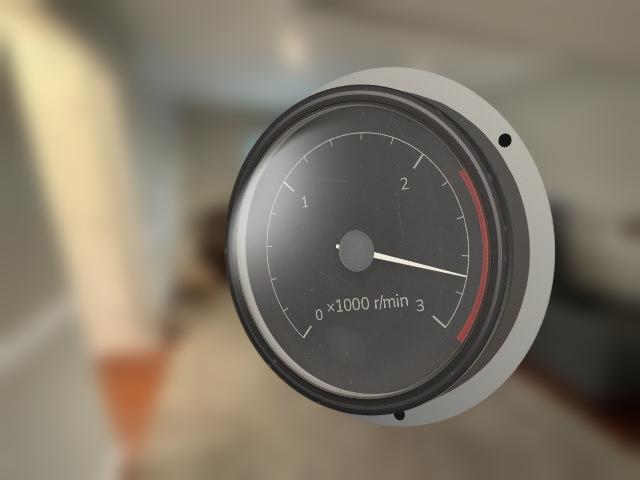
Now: {"value": 2700, "unit": "rpm"}
